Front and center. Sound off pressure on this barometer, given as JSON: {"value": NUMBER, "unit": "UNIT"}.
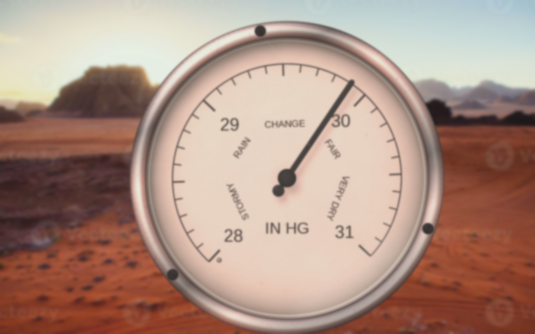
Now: {"value": 29.9, "unit": "inHg"}
